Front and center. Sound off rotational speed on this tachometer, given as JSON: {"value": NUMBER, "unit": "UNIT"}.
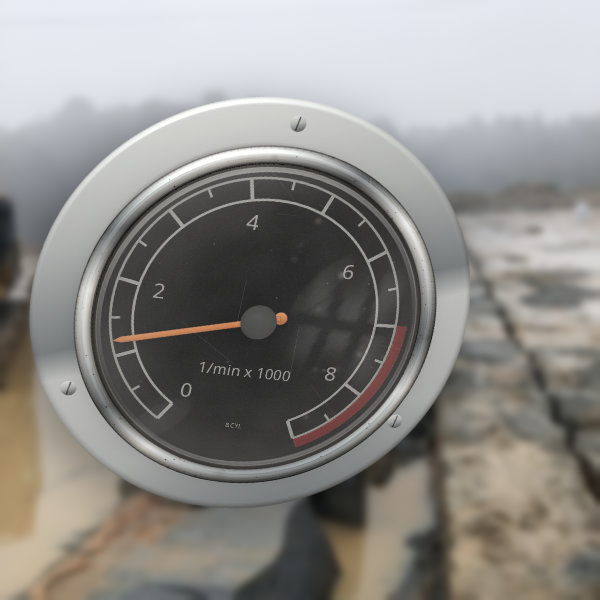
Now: {"value": 1250, "unit": "rpm"}
